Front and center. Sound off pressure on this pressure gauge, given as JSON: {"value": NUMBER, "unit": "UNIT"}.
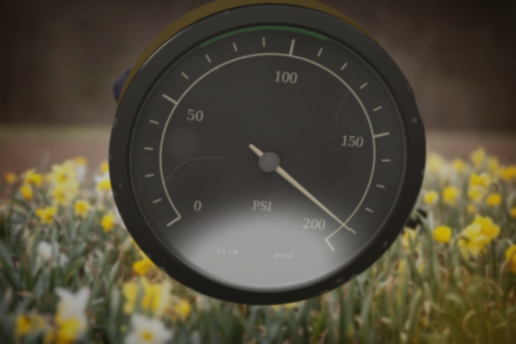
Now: {"value": 190, "unit": "psi"}
